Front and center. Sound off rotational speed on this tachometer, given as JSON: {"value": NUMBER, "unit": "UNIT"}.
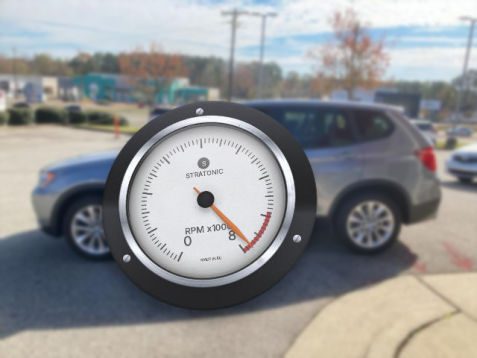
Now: {"value": 7800, "unit": "rpm"}
